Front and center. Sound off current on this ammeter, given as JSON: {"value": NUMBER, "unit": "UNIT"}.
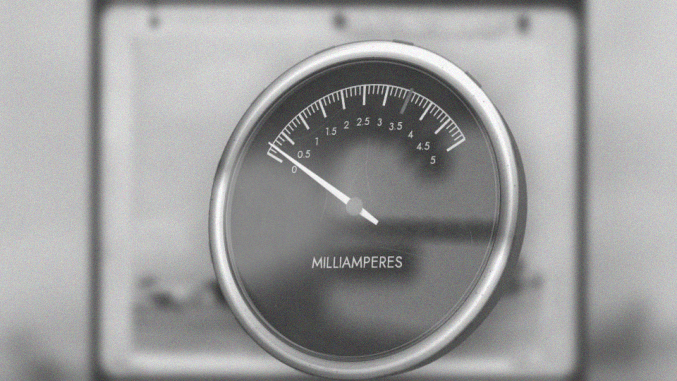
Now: {"value": 0.2, "unit": "mA"}
